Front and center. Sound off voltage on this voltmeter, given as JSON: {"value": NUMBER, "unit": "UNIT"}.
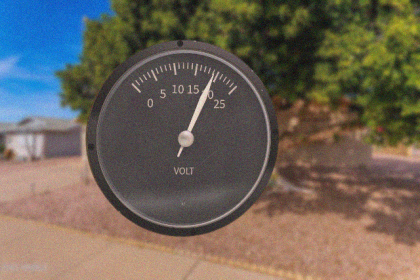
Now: {"value": 19, "unit": "V"}
